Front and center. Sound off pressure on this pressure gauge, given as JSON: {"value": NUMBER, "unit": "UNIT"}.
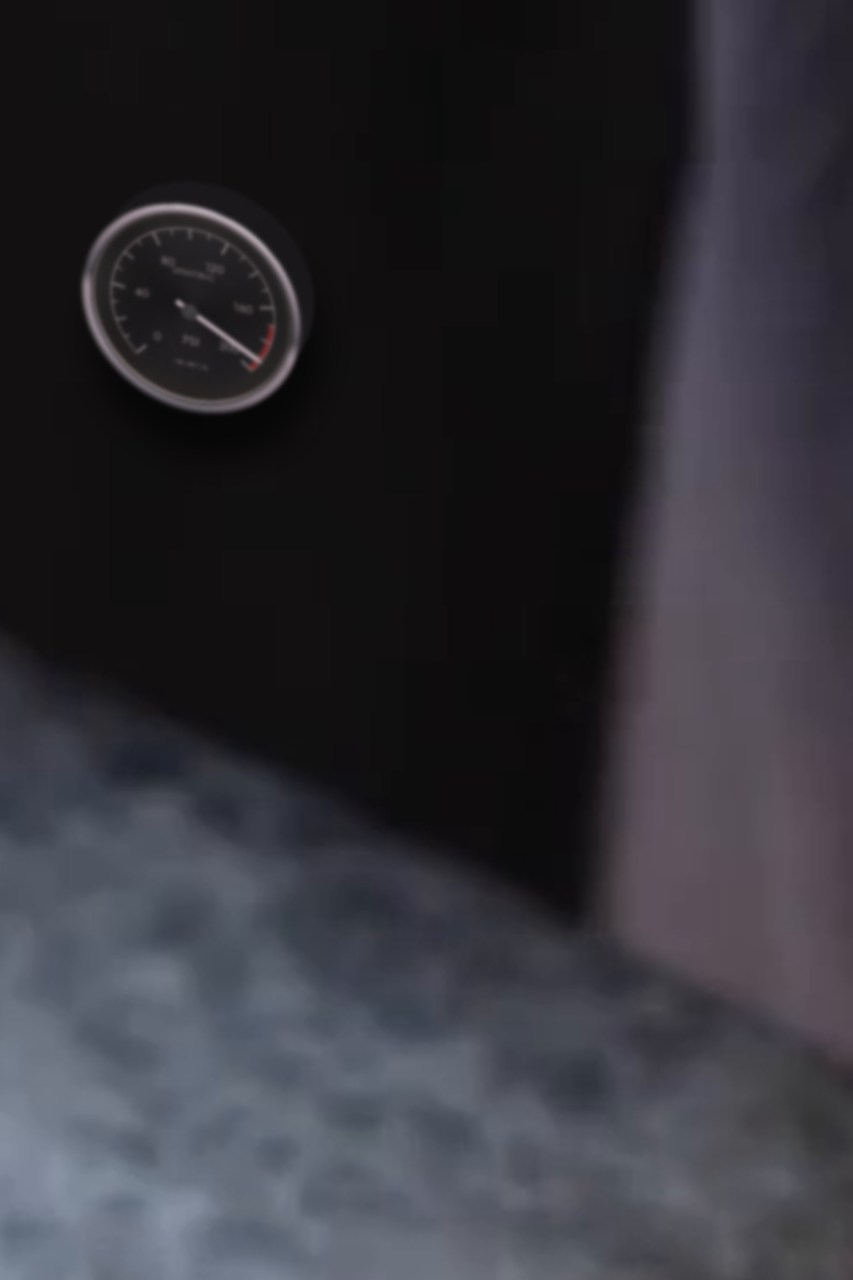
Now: {"value": 190, "unit": "psi"}
